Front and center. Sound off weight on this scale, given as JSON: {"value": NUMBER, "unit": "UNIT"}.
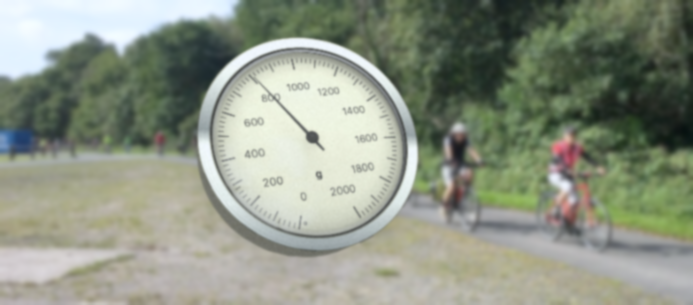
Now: {"value": 800, "unit": "g"}
